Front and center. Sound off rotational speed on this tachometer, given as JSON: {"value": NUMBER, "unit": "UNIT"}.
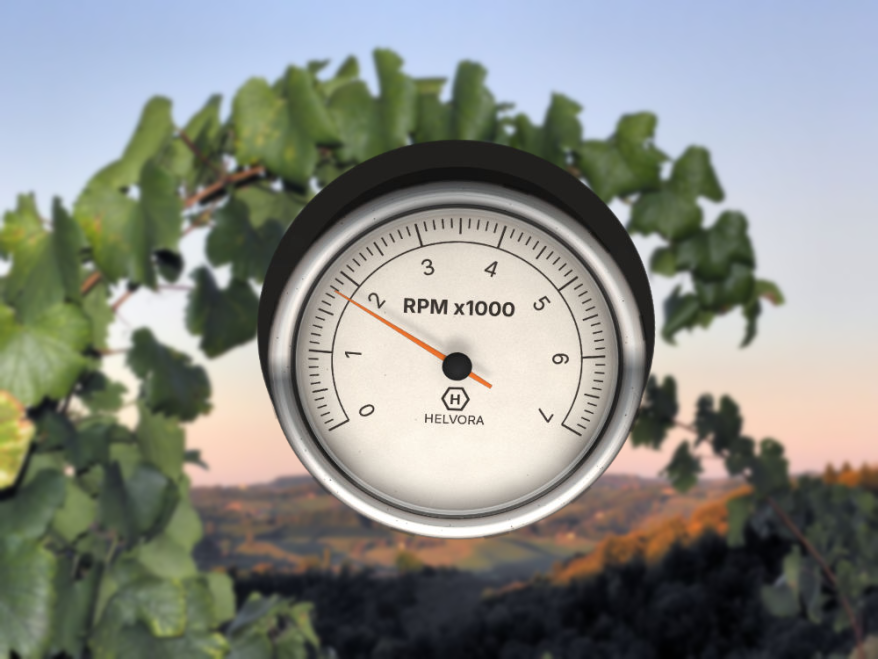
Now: {"value": 1800, "unit": "rpm"}
